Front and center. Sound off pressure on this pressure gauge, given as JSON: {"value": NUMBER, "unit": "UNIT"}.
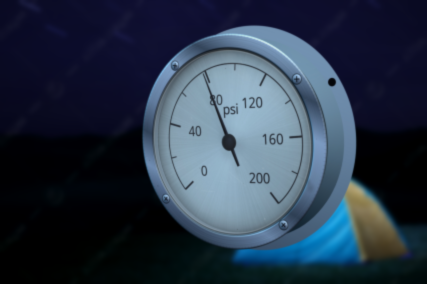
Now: {"value": 80, "unit": "psi"}
